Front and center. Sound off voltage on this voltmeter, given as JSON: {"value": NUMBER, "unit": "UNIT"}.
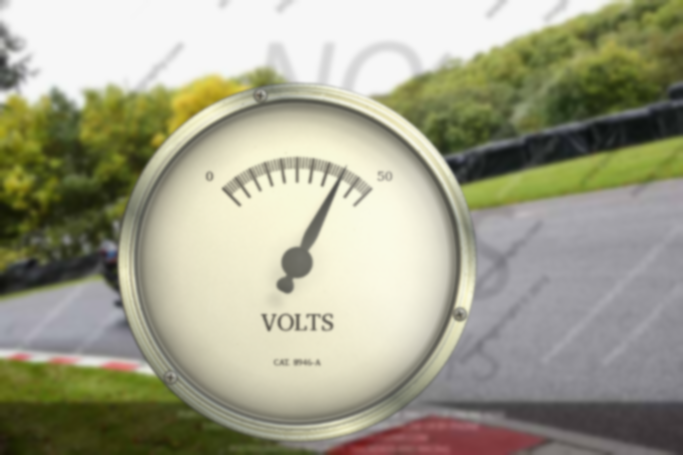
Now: {"value": 40, "unit": "V"}
